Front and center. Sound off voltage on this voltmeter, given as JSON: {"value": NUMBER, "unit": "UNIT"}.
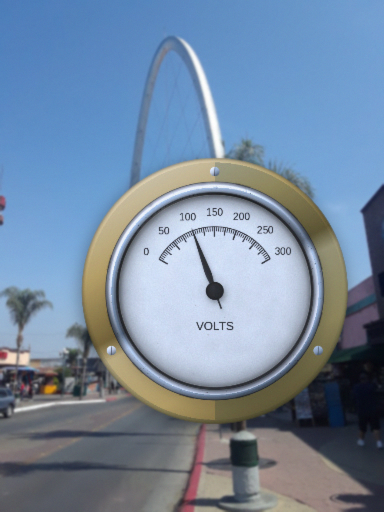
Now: {"value": 100, "unit": "V"}
